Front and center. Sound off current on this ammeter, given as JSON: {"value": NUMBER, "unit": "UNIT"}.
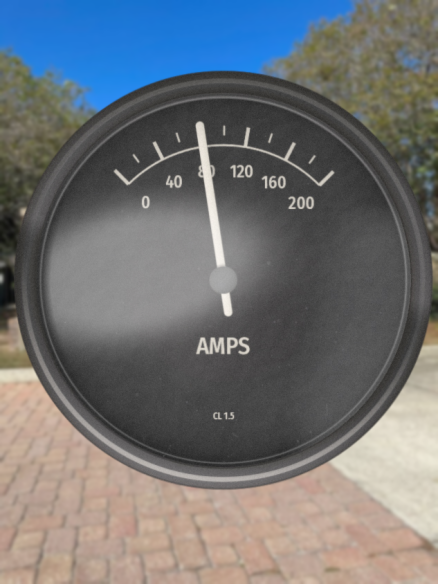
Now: {"value": 80, "unit": "A"}
